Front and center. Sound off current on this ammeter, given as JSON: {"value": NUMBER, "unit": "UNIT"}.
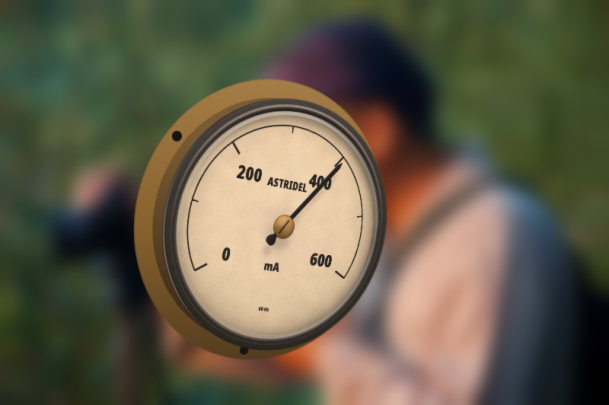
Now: {"value": 400, "unit": "mA"}
